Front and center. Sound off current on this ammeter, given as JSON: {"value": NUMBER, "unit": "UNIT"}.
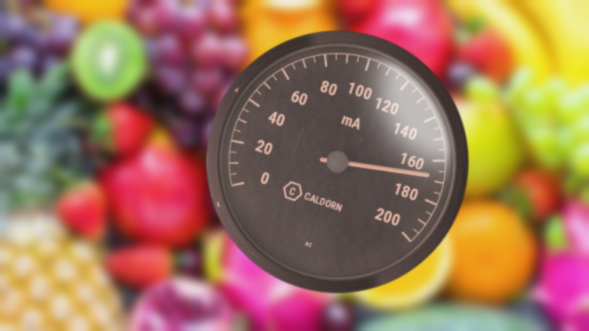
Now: {"value": 167.5, "unit": "mA"}
